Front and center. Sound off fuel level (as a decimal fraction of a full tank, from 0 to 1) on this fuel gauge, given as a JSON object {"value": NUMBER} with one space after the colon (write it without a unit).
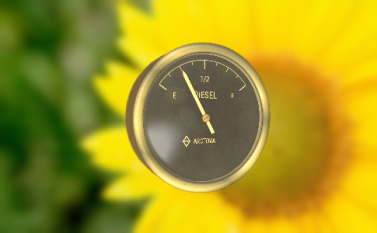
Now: {"value": 0.25}
